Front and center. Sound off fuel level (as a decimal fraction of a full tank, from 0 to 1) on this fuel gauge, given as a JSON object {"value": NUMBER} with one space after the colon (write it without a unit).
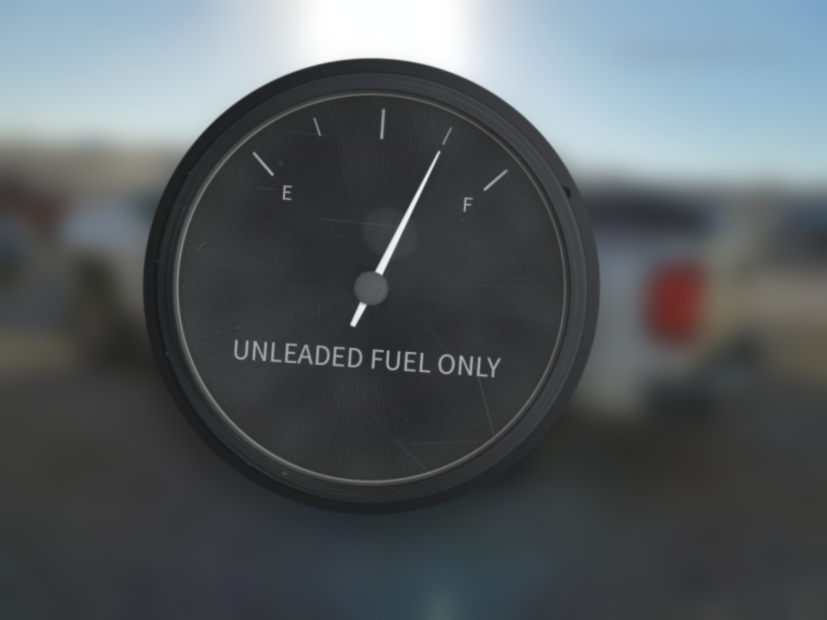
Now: {"value": 0.75}
